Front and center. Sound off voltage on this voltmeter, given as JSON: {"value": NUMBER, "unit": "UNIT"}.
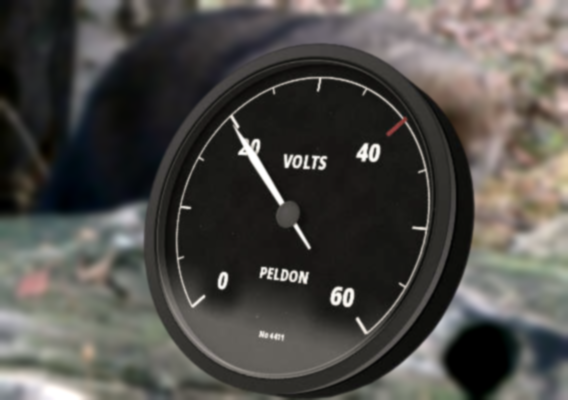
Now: {"value": 20, "unit": "V"}
